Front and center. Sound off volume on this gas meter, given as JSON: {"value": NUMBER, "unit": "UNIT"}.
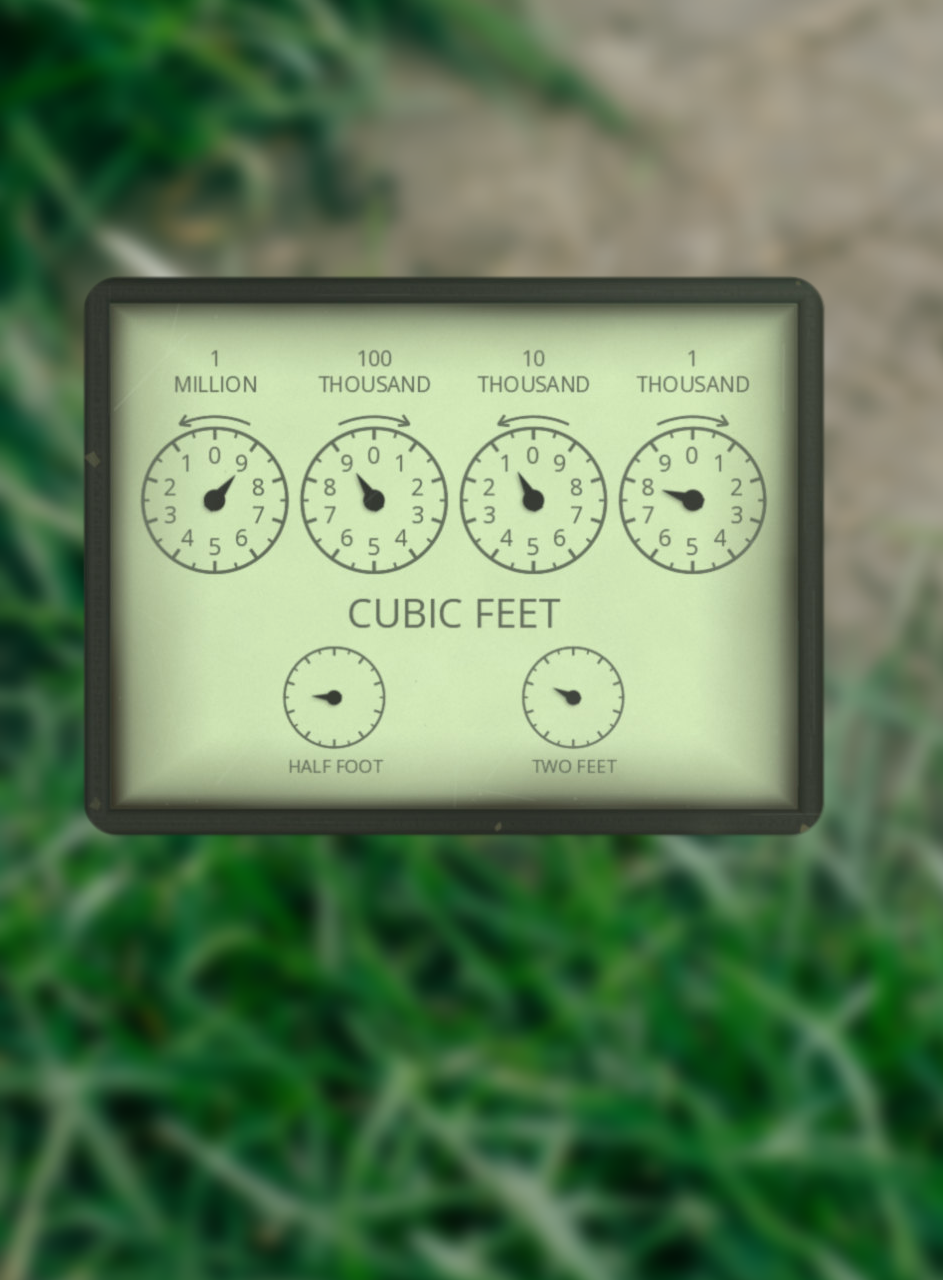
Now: {"value": 890800, "unit": "ft³"}
